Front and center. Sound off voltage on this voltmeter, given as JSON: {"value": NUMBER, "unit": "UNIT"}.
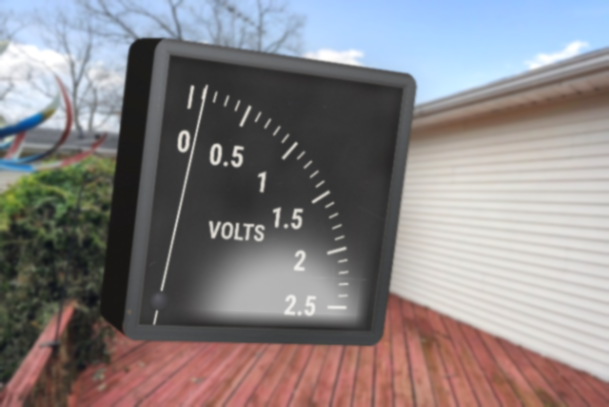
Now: {"value": 0.1, "unit": "V"}
